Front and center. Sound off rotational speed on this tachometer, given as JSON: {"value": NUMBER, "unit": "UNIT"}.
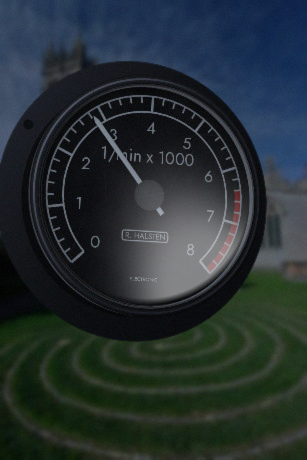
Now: {"value": 2800, "unit": "rpm"}
